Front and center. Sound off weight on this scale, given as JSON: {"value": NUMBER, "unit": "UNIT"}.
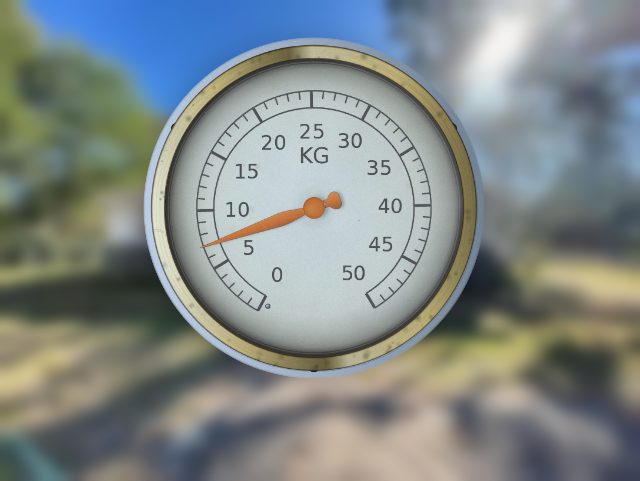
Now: {"value": 7, "unit": "kg"}
